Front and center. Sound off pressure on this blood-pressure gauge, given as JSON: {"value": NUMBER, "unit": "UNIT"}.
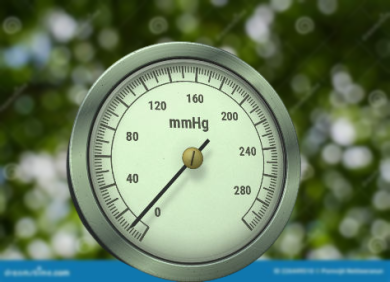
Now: {"value": 10, "unit": "mmHg"}
